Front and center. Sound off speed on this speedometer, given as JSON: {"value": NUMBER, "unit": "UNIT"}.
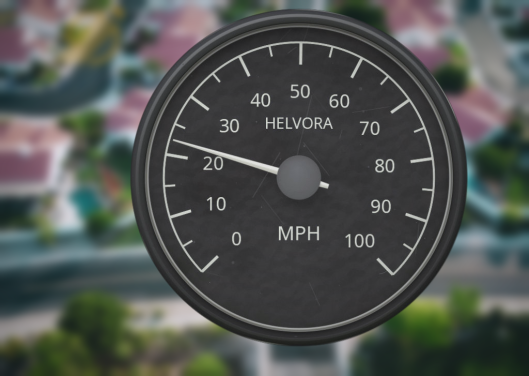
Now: {"value": 22.5, "unit": "mph"}
